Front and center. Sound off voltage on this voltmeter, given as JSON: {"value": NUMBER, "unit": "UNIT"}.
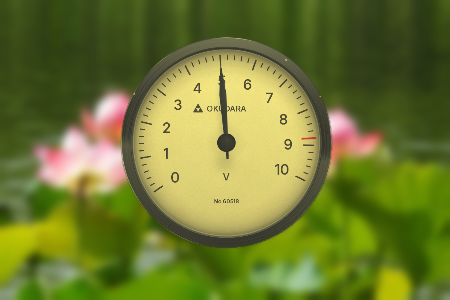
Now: {"value": 5, "unit": "V"}
